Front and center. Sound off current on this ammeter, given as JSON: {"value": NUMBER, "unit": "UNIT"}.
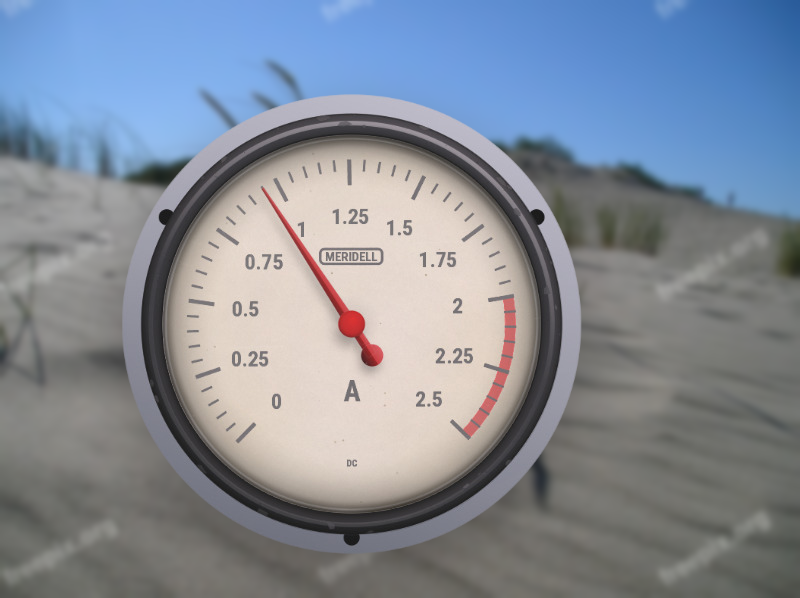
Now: {"value": 0.95, "unit": "A"}
